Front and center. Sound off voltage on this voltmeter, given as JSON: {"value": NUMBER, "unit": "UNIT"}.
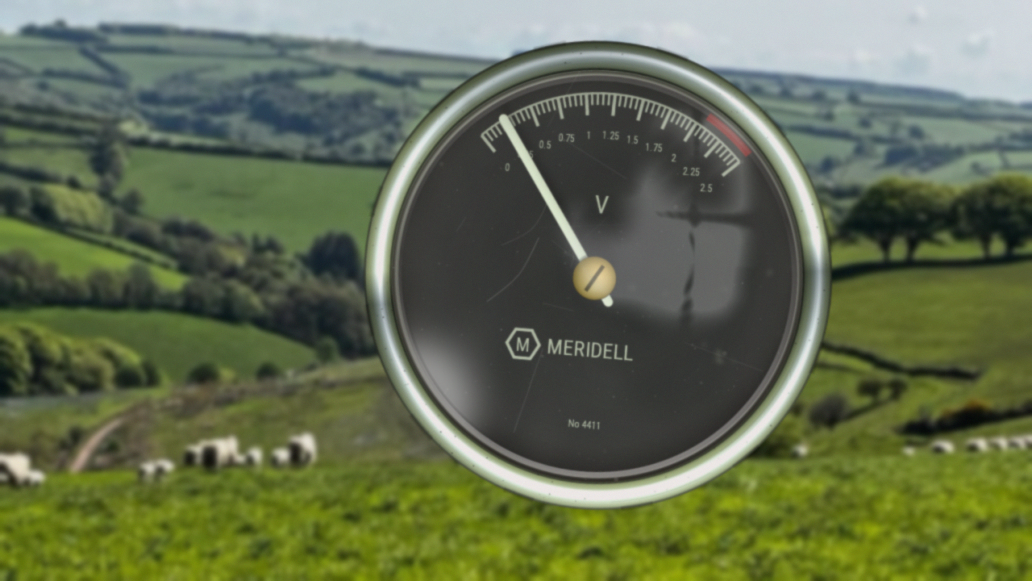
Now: {"value": 0.25, "unit": "V"}
